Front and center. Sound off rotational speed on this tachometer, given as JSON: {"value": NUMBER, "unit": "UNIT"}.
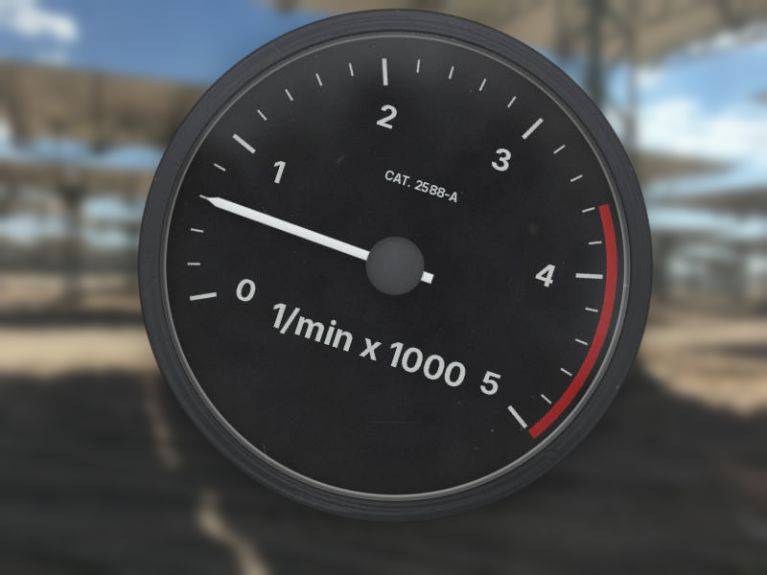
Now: {"value": 600, "unit": "rpm"}
